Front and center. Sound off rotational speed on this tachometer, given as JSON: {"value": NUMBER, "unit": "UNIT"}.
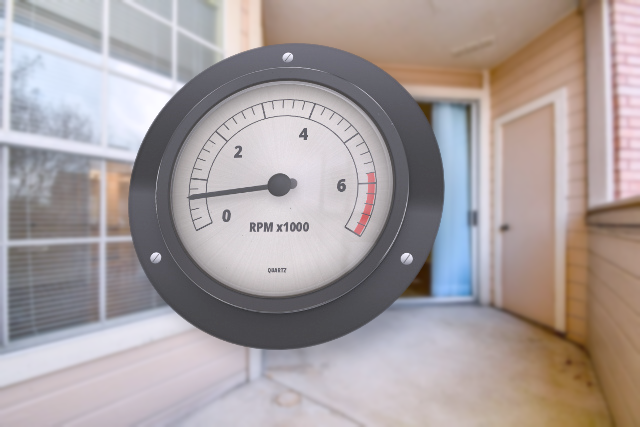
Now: {"value": 600, "unit": "rpm"}
